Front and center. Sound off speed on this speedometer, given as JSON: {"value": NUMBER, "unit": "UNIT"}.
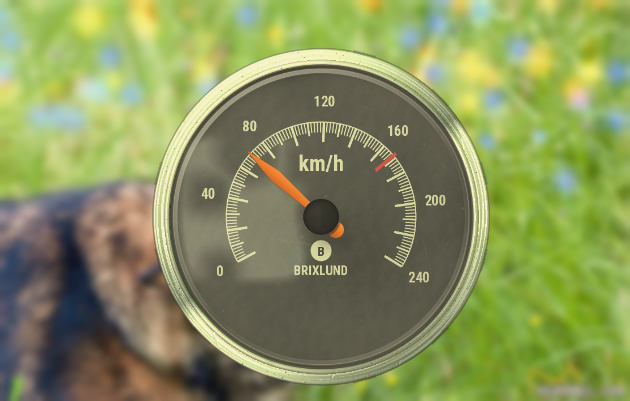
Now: {"value": 70, "unit": "km/h"}
